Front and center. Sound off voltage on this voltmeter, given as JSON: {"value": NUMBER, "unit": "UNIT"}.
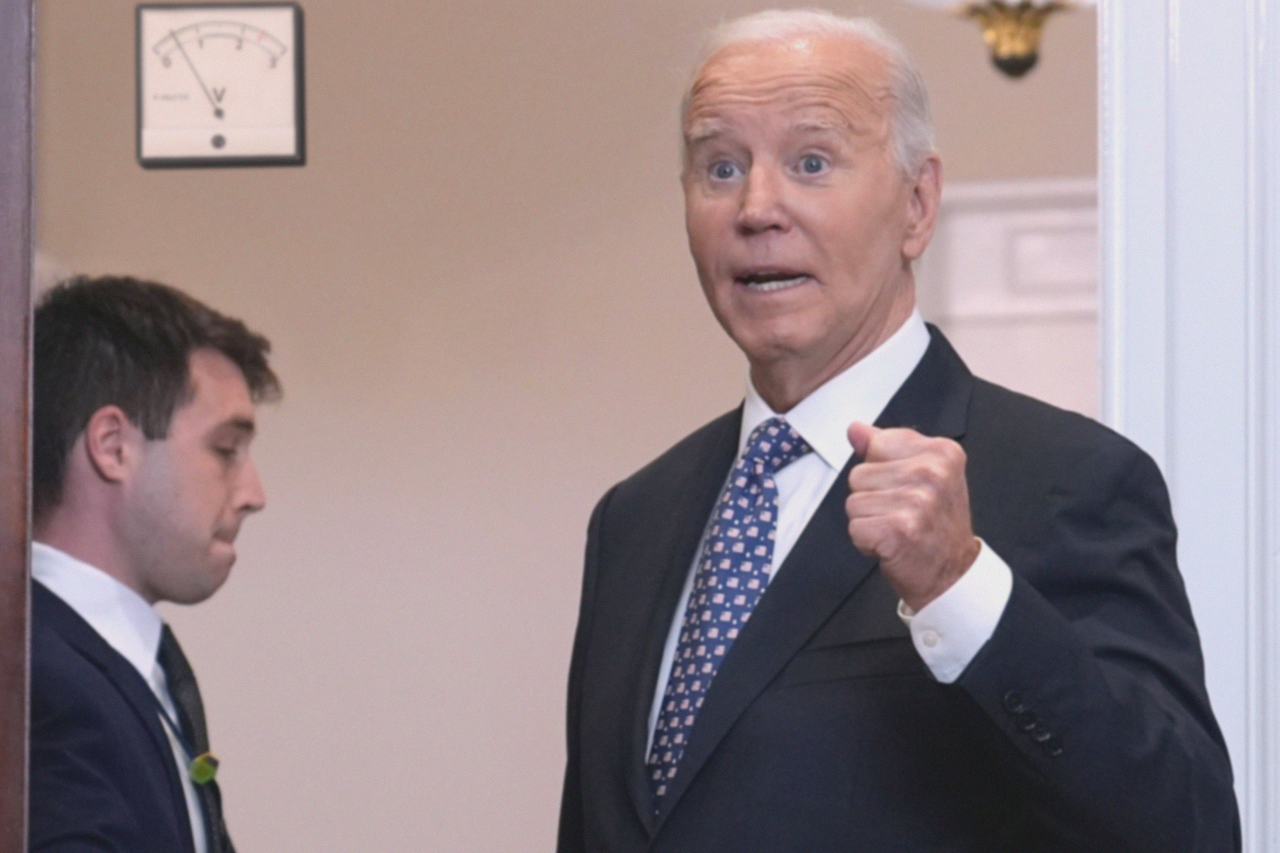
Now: {"value": 0.5, "unit": "V"}
